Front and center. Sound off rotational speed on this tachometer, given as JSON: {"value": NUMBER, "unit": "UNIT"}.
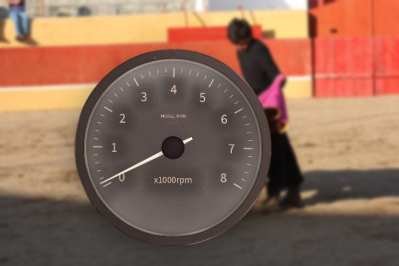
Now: {"value": 100, "unit": "rpm"}
